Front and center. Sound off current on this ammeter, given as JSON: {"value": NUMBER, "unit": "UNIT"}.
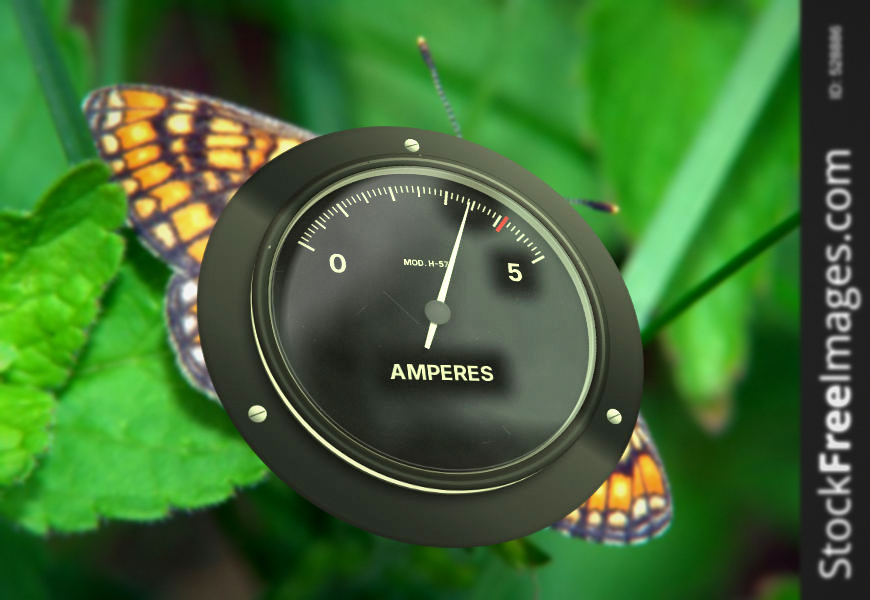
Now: {"value": 3.4, "unit": "A"}
